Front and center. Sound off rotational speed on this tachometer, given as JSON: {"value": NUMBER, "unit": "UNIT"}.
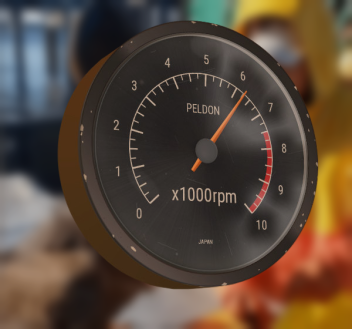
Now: {"value": 6250, "unit": "rpm"}
